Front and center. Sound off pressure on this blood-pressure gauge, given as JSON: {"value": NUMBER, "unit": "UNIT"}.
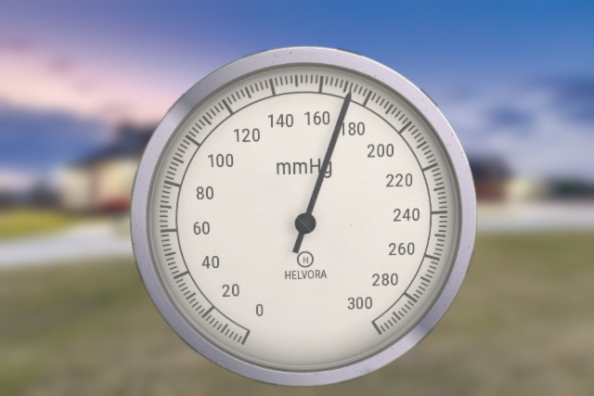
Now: {"value": 172, "unit": "mmHg"}
